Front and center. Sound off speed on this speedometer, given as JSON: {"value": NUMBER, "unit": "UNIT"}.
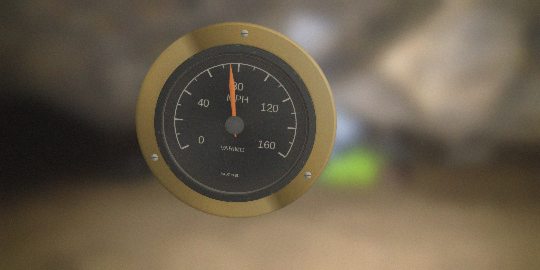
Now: {"value": 75, "unit": "mph"}
